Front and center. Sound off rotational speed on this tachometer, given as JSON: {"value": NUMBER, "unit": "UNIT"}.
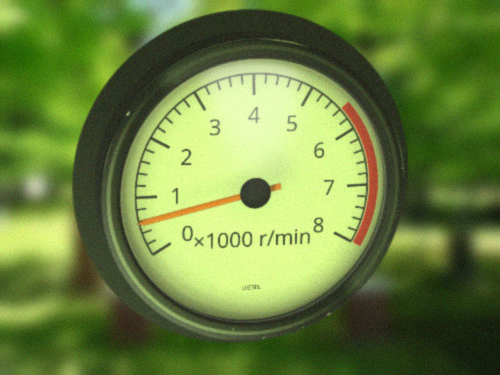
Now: {"value": 600, "unit": "rpm"}
